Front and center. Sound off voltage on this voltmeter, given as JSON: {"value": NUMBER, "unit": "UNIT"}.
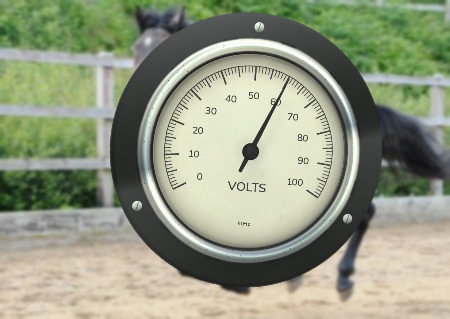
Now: {"value": 60, "unit": "V"}
